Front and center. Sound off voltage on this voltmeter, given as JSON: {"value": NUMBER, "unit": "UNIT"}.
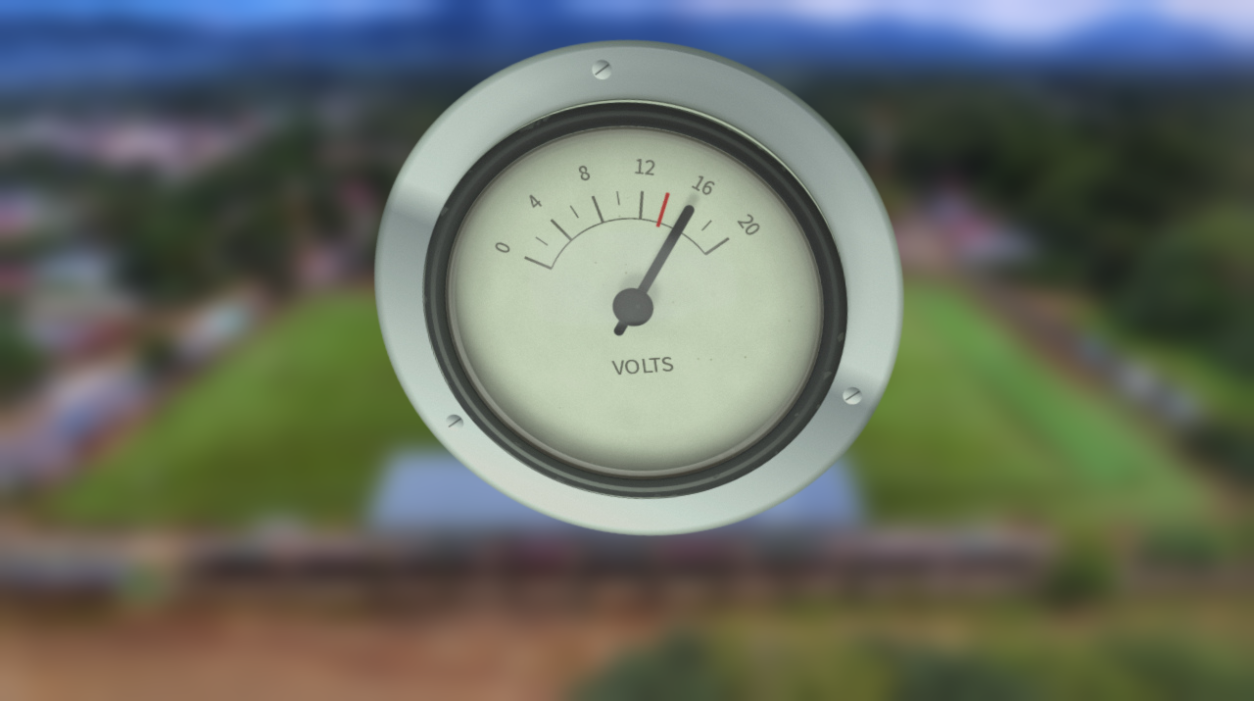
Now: {"value": 16, "unit": "V"}
